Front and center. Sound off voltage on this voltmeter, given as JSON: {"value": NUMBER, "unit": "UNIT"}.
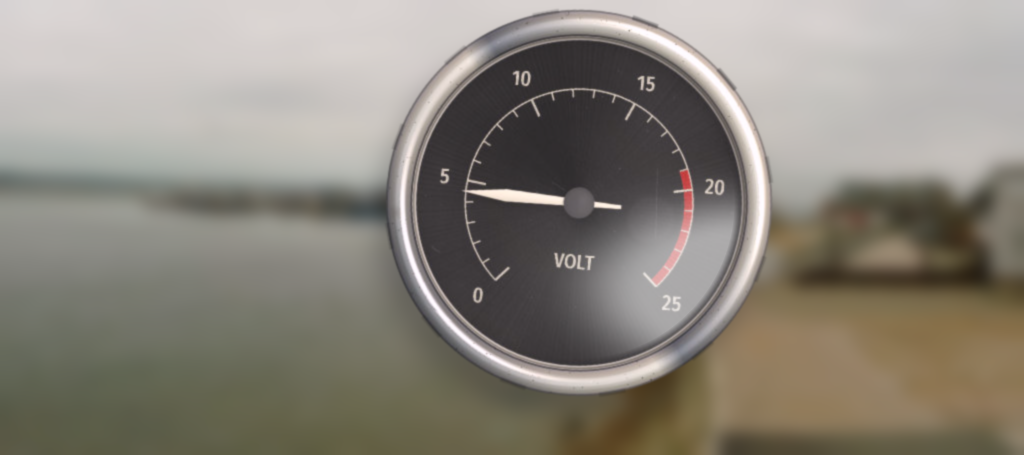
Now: {"value": 4.5, "unit": "V"}
